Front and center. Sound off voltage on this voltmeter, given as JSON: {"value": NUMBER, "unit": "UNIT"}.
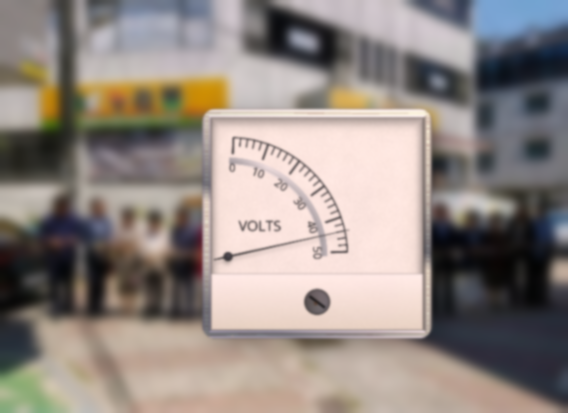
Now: {"value": 44, "unit": "V"}
